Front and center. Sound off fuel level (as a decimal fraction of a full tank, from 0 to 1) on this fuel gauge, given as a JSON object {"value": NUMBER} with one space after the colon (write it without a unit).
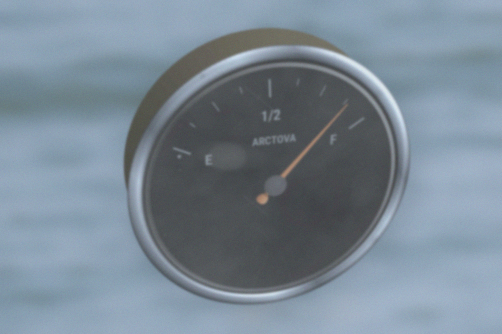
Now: {"value": 0.875}
